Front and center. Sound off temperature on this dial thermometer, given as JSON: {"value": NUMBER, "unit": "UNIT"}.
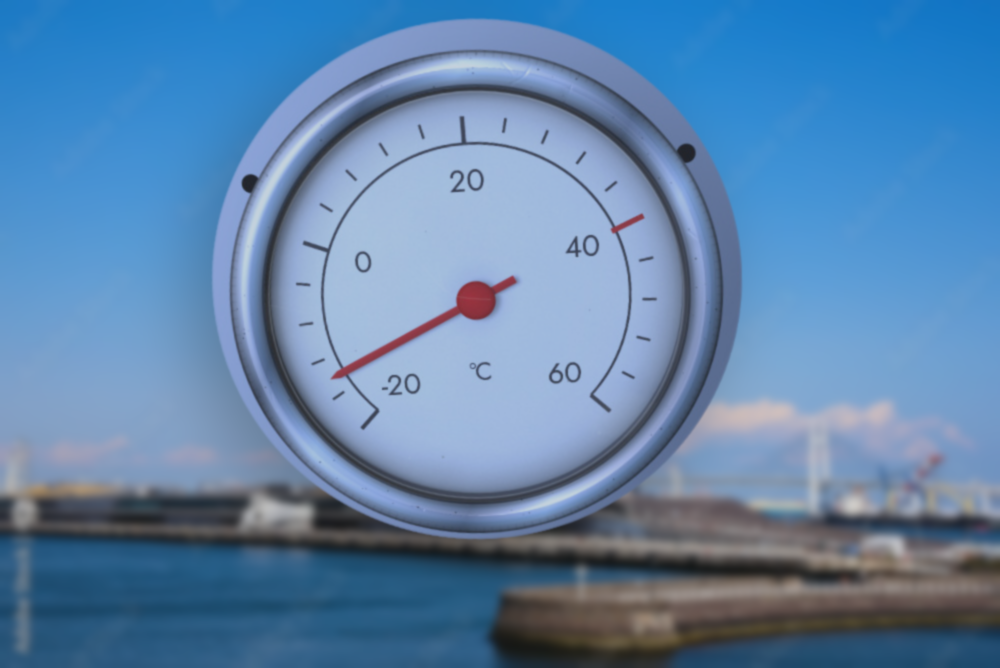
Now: {"value": -14, "unit": "°C"}
